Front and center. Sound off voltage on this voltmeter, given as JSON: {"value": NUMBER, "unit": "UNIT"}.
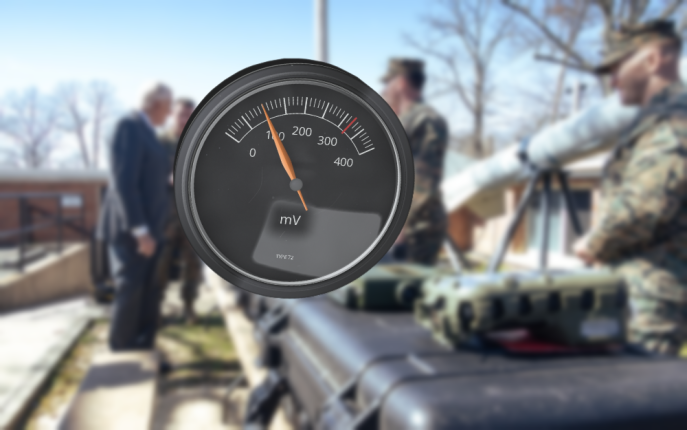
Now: {"value": 100, "unit": "mV"}
